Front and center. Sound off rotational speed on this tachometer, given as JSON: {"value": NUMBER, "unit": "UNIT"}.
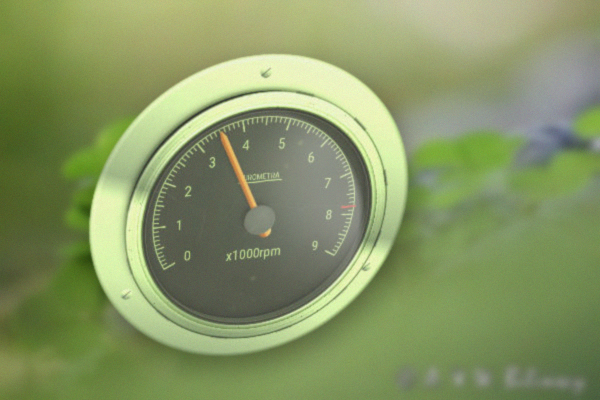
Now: {"value": 3500, "unit": "rpm"}
